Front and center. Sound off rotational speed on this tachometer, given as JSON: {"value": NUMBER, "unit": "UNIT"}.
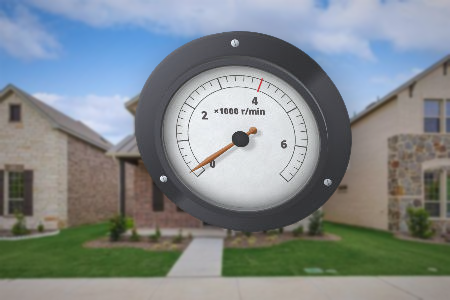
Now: {"value": 200, "unit": "rpm"}
